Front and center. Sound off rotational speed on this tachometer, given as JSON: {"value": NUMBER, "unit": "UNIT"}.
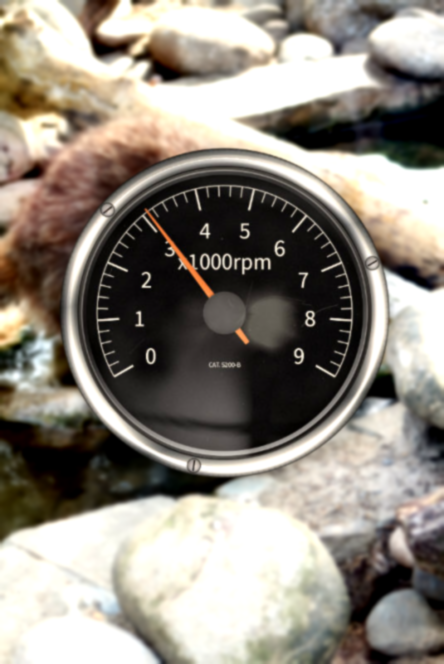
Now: {"value": 3100, "unit": "rpm"}
